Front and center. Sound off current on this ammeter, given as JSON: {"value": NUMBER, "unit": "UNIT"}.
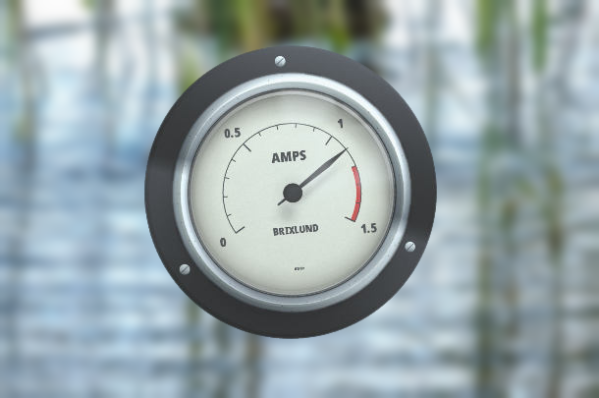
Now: {"value": 1.1, "unit": "A"}
